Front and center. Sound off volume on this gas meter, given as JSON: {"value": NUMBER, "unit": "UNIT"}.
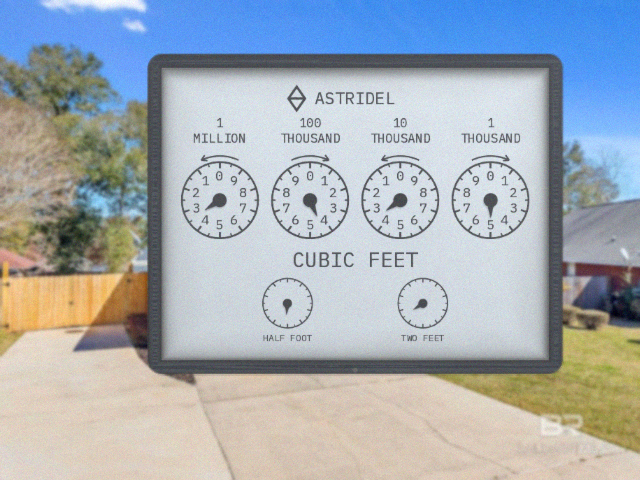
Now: {"value": 343500, "unit": "ft³"}
